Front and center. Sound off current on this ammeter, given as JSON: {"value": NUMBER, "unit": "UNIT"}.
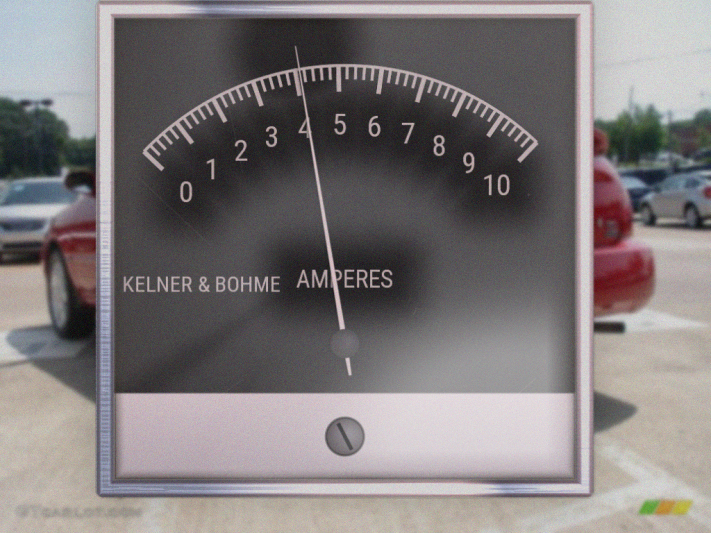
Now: {"value": 4.1, "unit": "A"}
